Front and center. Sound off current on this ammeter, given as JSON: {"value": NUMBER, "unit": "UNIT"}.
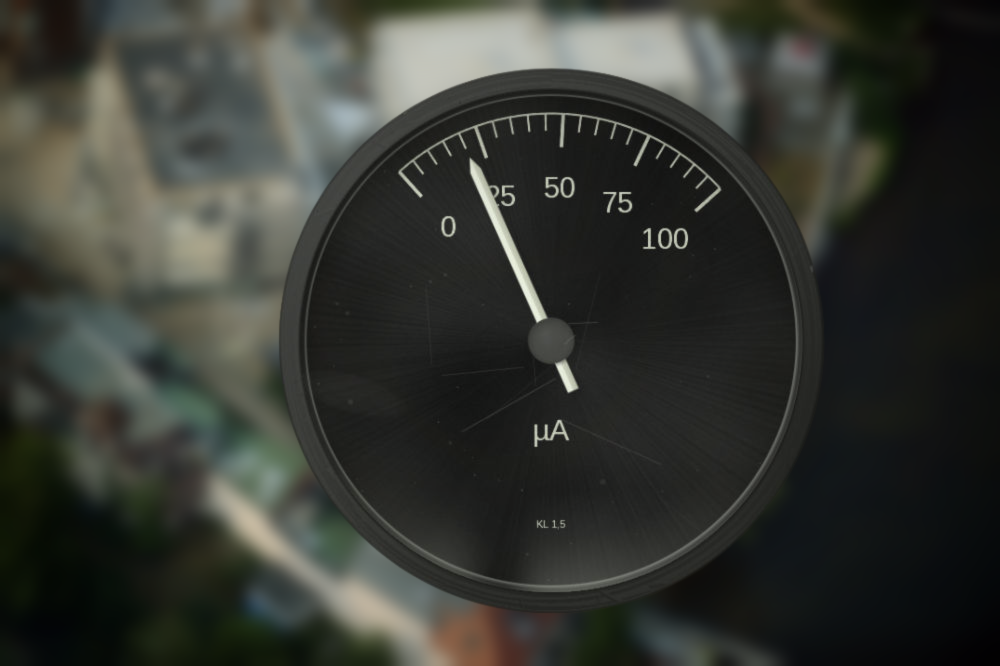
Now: {"value": 20, "unit": "µA"}
